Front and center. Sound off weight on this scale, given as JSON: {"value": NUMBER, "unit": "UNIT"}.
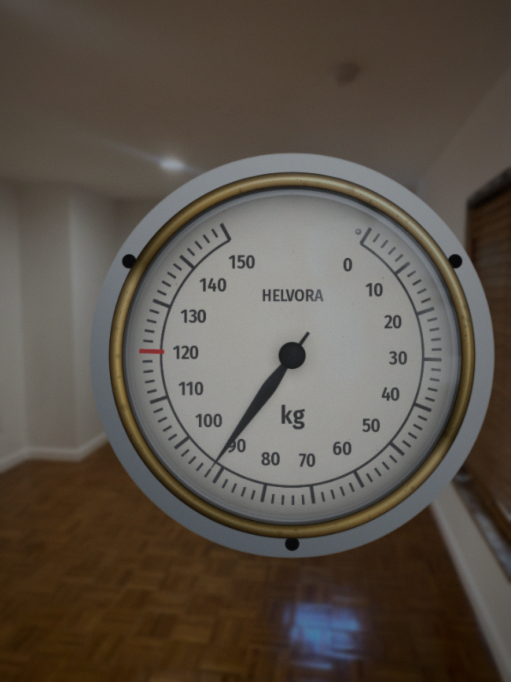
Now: {"value": 92, "unit": "kg"}
